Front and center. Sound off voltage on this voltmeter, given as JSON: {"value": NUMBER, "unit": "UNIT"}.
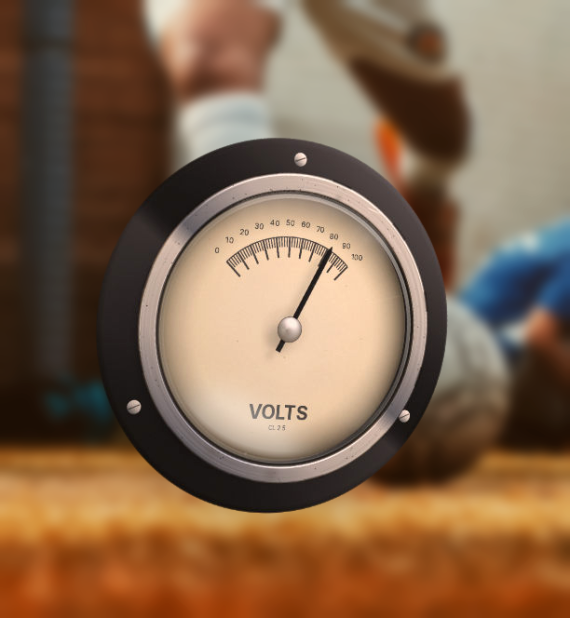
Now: {"value": 80, "unit": "V"}
